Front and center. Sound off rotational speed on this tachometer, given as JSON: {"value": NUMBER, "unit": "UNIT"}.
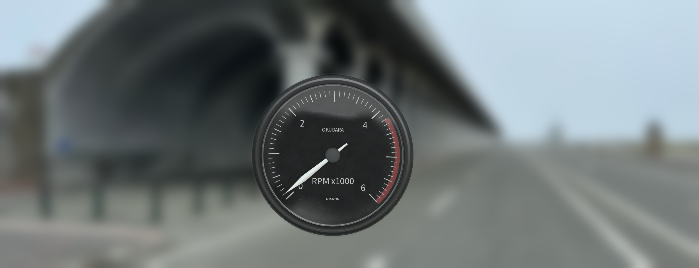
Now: {"value": 100, "unit": "rpm"}
